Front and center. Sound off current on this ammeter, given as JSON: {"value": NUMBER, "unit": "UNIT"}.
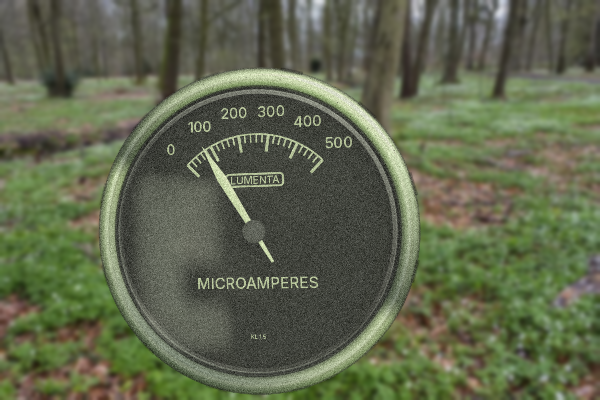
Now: {"value": 80, "unit": "µA"}
